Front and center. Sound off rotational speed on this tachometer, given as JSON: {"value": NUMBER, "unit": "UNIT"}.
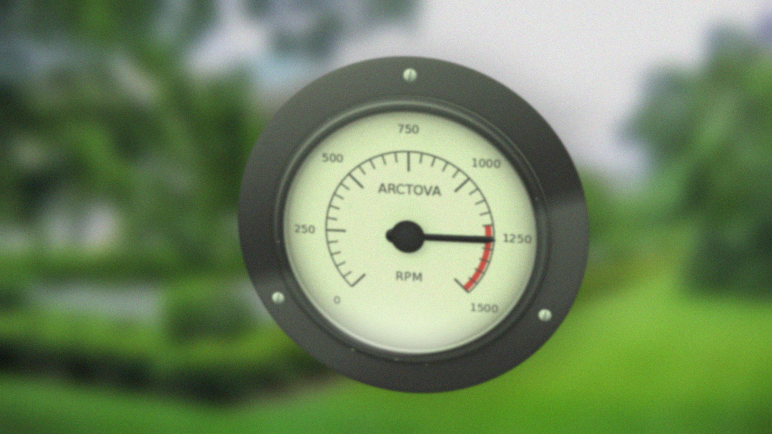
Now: {"value": 1250, "unit": "rpm"}
